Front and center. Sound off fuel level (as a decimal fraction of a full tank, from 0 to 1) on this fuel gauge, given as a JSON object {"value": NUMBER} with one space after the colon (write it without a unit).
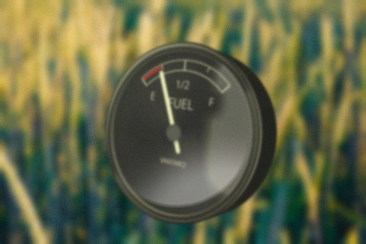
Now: {"value": 0.25}
